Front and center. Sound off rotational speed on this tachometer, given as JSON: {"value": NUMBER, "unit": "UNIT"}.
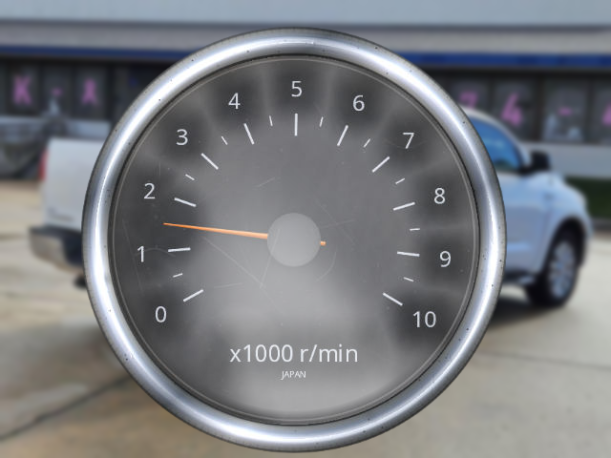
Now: {"value": 1500, "unit": "rpm"}
